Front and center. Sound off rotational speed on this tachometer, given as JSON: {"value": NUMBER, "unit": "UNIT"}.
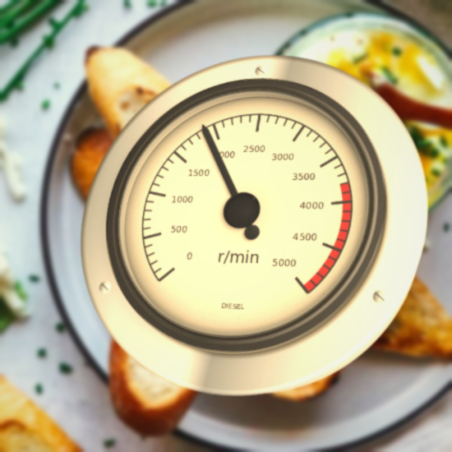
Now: {"value": 1900, "unit": "rpm"}
